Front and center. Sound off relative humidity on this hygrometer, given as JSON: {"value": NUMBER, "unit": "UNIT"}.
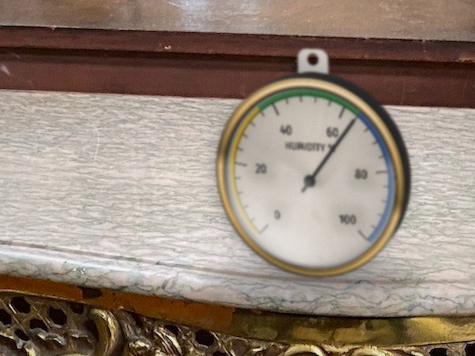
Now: {"value": 64, "unit": "%"}
